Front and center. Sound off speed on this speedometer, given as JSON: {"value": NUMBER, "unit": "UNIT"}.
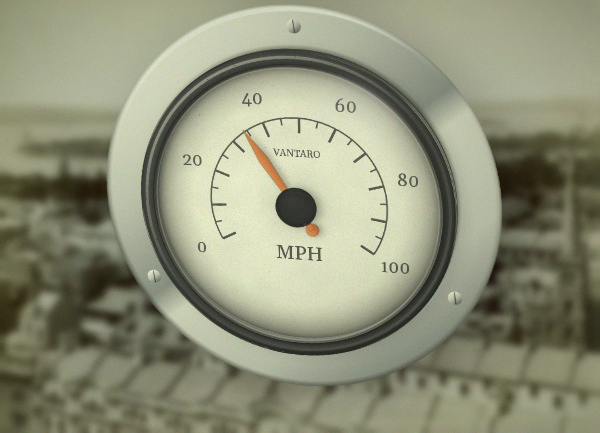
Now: {"value": 35, "unit": "mph"}
